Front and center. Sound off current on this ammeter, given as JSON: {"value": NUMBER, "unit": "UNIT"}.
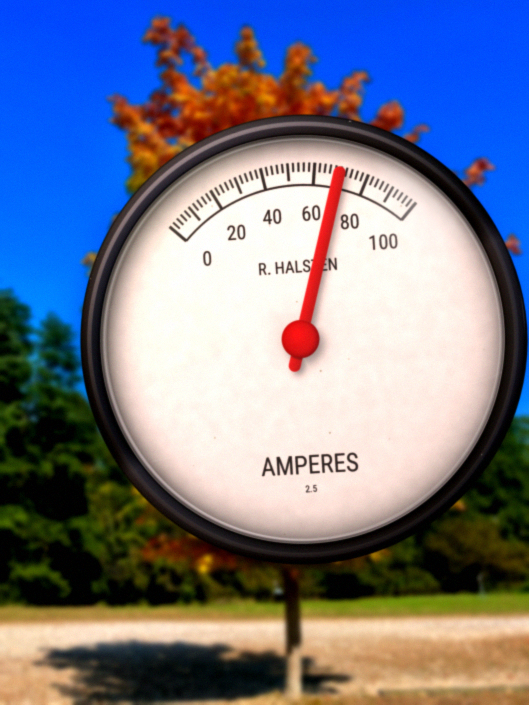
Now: {"value": 70, "unit": "A"}
